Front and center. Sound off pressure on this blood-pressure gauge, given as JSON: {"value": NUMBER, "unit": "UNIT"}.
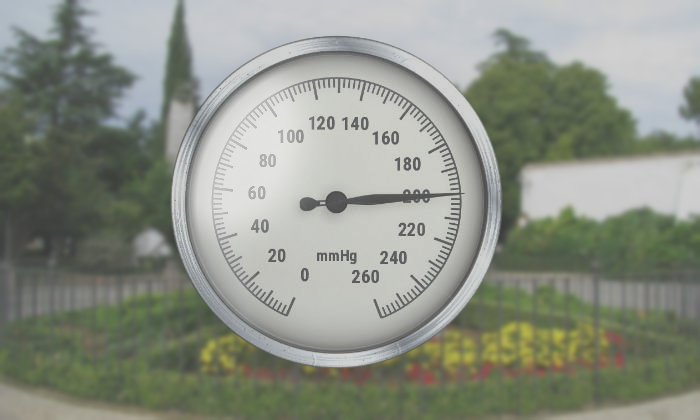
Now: {"value": 200, "unit": "mmHg"}
